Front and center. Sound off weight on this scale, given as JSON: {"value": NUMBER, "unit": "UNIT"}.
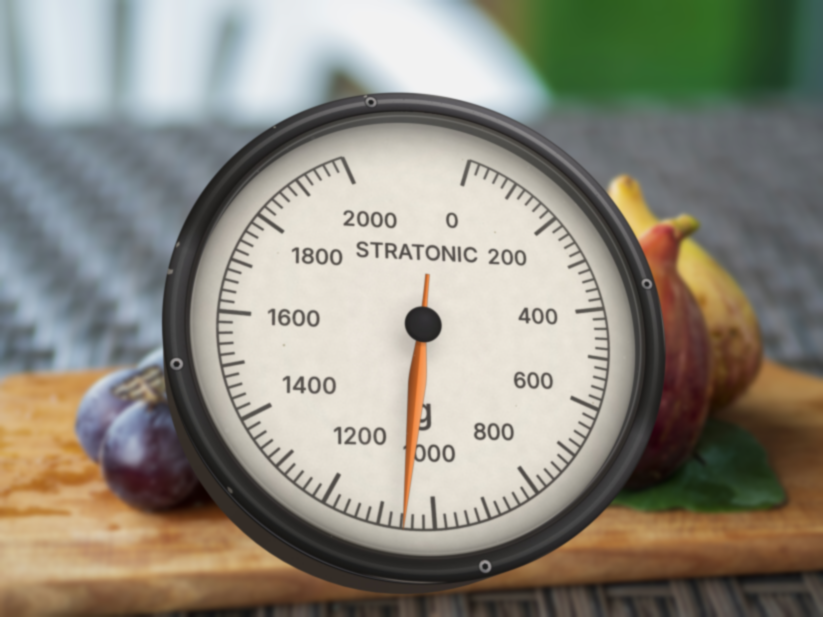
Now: {"value": 1060, "unit": "g"}
